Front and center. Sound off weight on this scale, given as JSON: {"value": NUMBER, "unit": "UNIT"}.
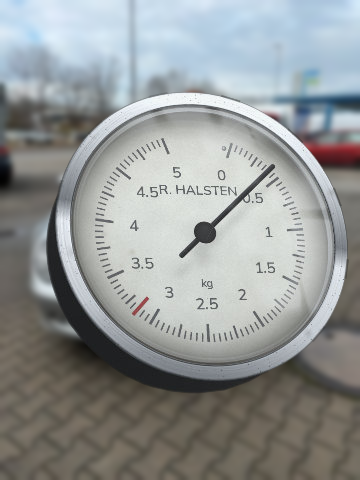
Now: {"value": 0.4, "unit": "kg"}
